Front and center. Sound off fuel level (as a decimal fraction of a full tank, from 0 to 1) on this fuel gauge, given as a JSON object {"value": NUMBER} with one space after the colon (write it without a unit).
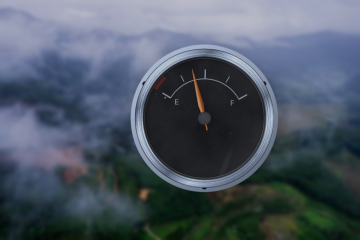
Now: {"value": 0.375}
